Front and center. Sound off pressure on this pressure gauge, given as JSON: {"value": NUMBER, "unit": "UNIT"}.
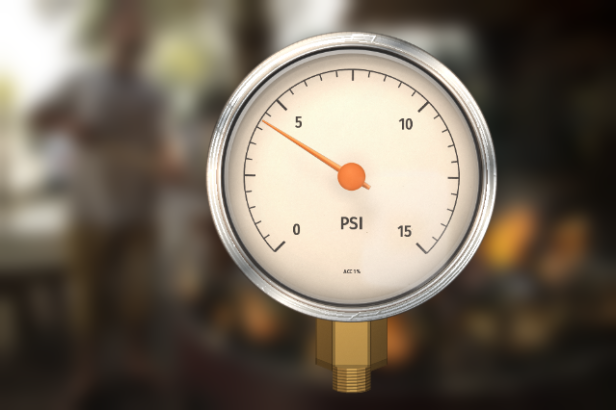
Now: {"value": 4.25, "unit": "psi"}
